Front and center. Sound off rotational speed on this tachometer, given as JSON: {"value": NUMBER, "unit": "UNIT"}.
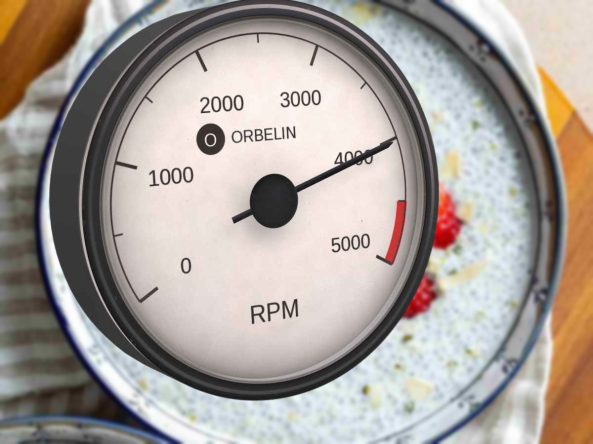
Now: {"value": 4000, "unit": "rpm"}
